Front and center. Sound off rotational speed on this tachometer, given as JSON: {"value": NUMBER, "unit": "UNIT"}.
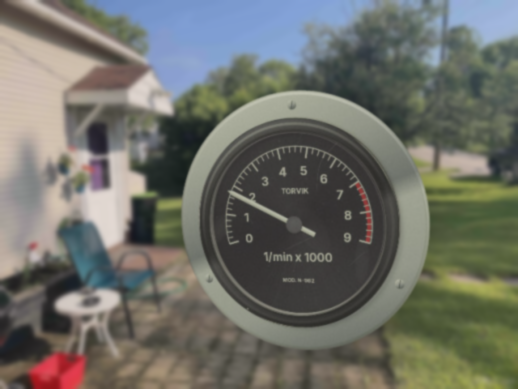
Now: {"value": 1800, "unit": "rpm"}
